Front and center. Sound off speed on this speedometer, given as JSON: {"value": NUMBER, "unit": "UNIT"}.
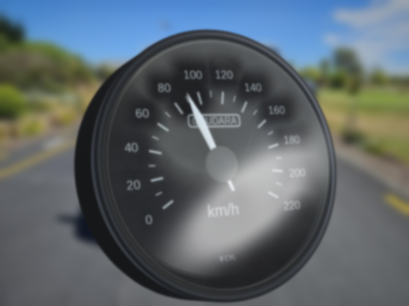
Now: {"value": 90, "unit": "km/h"}
